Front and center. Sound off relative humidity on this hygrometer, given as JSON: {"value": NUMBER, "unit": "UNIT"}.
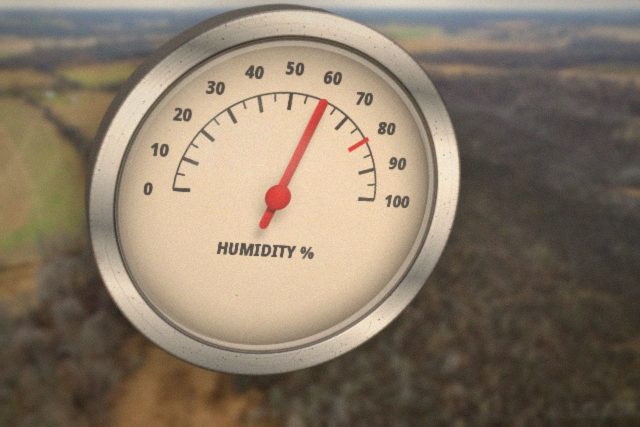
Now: {"value": 60, "unit": "%"}
